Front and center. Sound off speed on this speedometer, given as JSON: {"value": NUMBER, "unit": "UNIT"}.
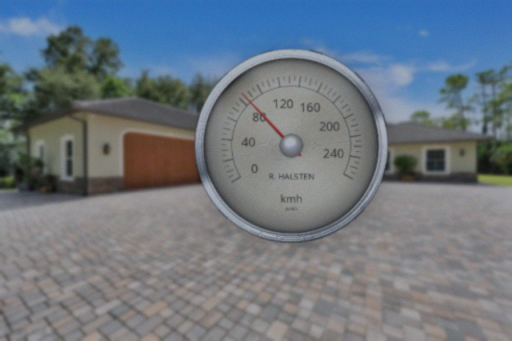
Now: {"value": 85, "unit": "km/h"}
